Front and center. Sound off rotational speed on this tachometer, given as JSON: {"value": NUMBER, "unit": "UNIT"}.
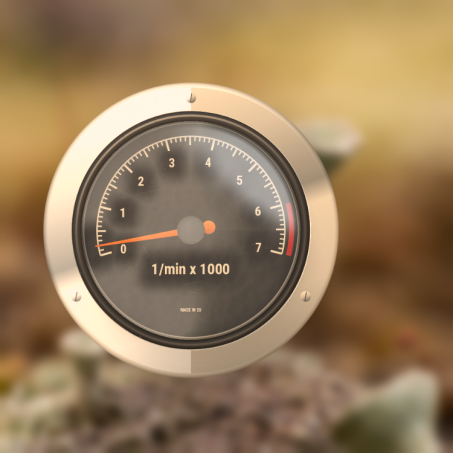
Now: {"value": 200, "unit": "rpm"}
